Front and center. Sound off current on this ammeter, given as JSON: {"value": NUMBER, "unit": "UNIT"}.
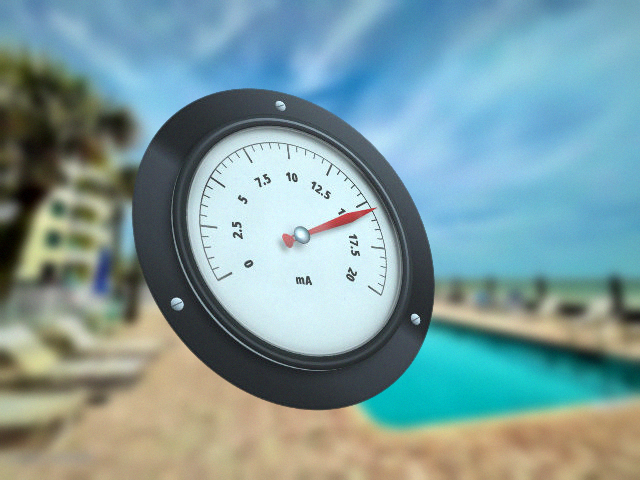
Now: {"value": 15.5, "unit": "mA"}
